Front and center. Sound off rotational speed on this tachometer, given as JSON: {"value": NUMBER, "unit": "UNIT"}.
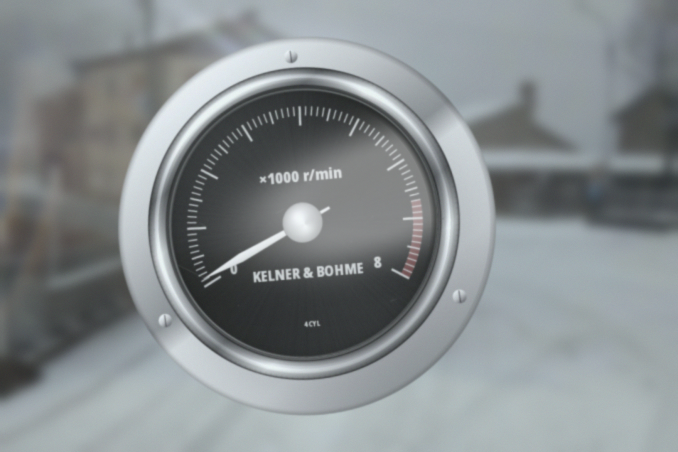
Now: {"value": 100, "unit": "rpm"}
